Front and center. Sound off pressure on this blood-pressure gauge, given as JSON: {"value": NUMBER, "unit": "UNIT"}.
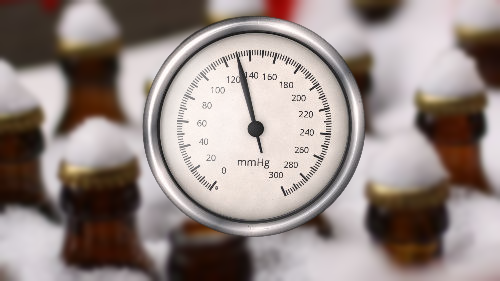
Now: {"value": 130, "unit": "mmHg"}
